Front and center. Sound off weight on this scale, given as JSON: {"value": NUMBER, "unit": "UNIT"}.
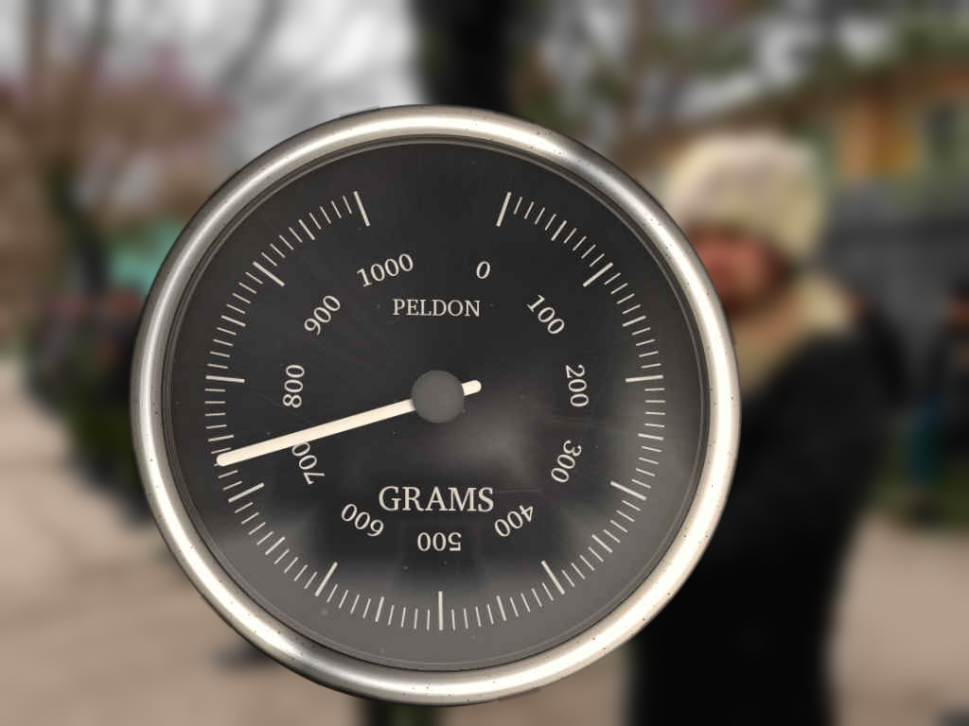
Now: {"value": 730, "unit": "g"}
